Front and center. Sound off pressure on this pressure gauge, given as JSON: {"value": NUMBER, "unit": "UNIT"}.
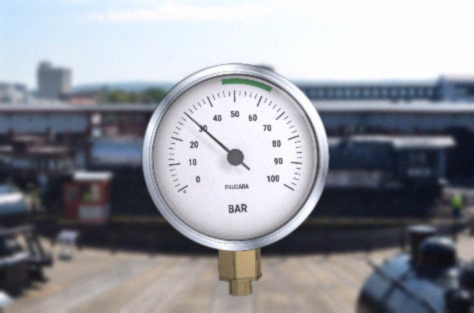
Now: {"value": 30, "unit": "bar"}
